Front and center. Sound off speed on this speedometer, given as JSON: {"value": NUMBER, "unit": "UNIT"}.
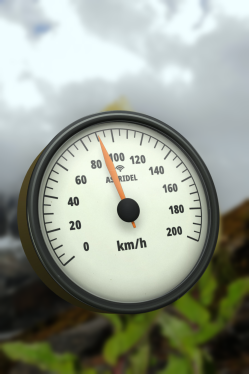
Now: {"value": 90, "unit": "km/h"}
